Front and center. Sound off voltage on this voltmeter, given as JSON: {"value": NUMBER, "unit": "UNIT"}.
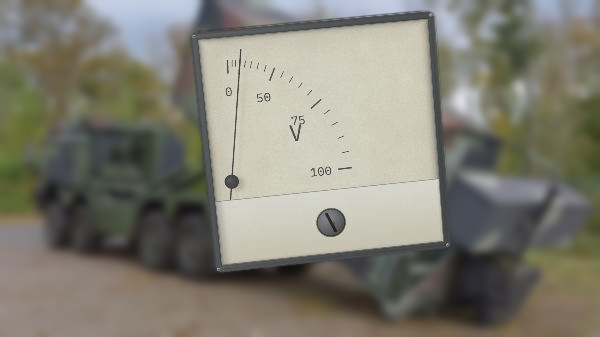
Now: {"value": 25, "unit": "V"}
